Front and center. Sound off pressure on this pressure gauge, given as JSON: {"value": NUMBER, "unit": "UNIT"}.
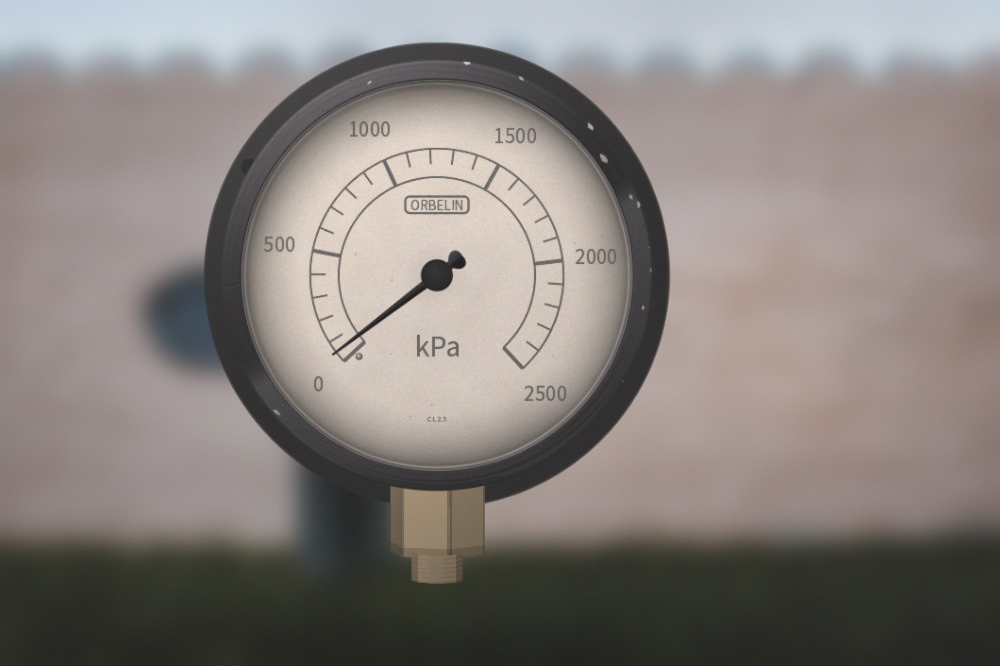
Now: {"value": 50, "unit": "kPa"}
